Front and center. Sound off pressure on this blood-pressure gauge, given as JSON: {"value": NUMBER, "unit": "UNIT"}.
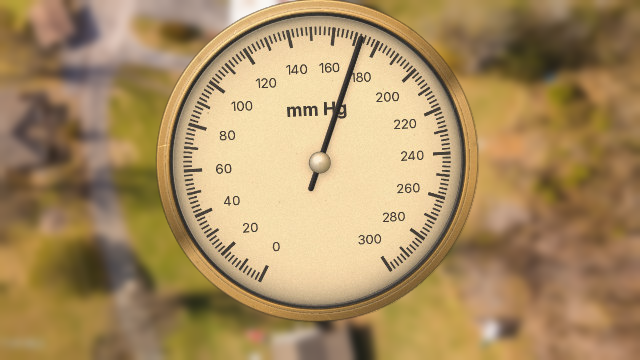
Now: {"value": 172, "unit": "mmHg"}
